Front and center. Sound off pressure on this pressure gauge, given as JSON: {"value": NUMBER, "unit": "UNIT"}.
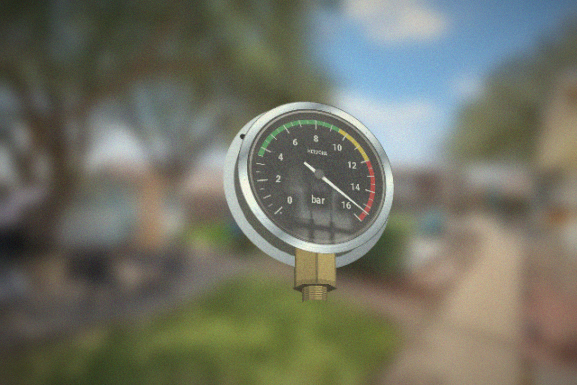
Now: {"value": 15.5, "unit": "bar"}
